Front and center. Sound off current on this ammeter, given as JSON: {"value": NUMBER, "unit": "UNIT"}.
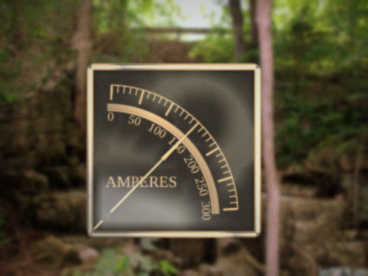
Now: {"value": 150, "unit": "A"}
